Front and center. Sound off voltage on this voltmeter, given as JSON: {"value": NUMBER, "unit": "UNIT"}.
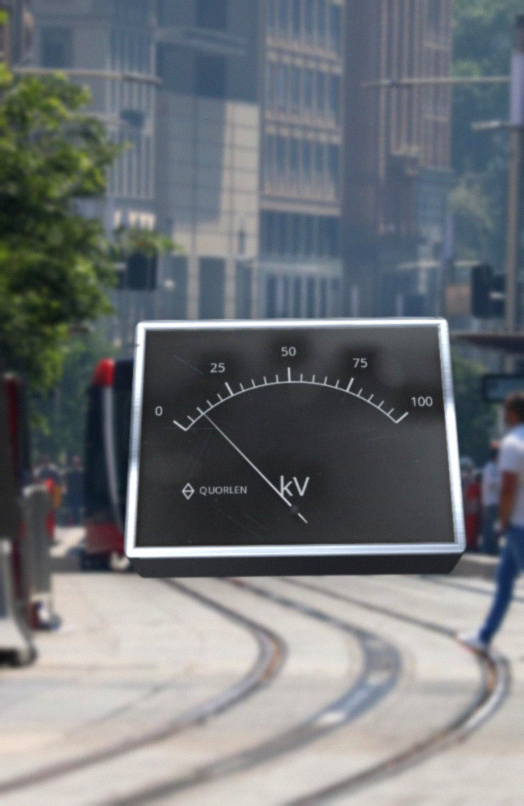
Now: {"value": 10, "unit": "kV"}
